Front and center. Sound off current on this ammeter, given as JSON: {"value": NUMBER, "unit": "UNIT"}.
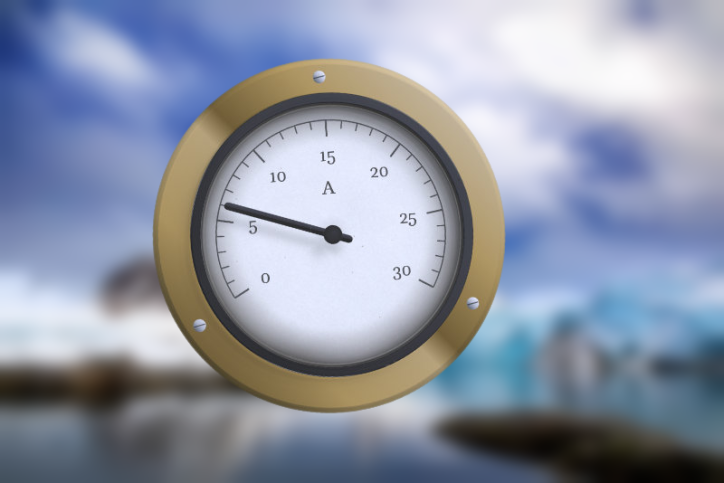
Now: {"value": 6, "unit": "A"}
